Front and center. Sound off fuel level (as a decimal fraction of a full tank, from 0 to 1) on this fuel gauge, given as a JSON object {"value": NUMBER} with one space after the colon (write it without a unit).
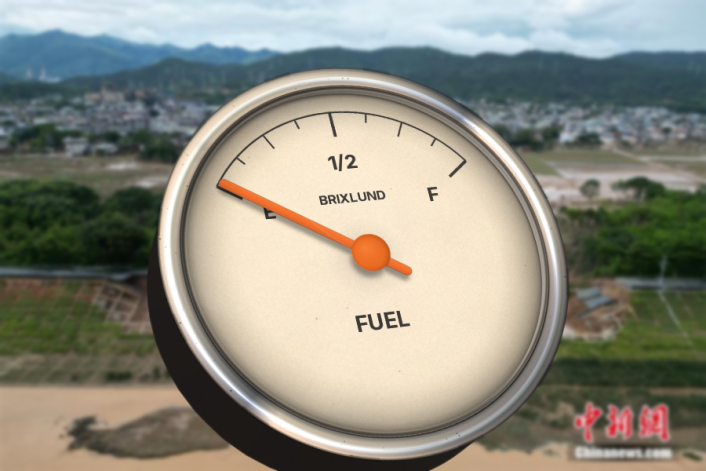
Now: {"value": 0}
